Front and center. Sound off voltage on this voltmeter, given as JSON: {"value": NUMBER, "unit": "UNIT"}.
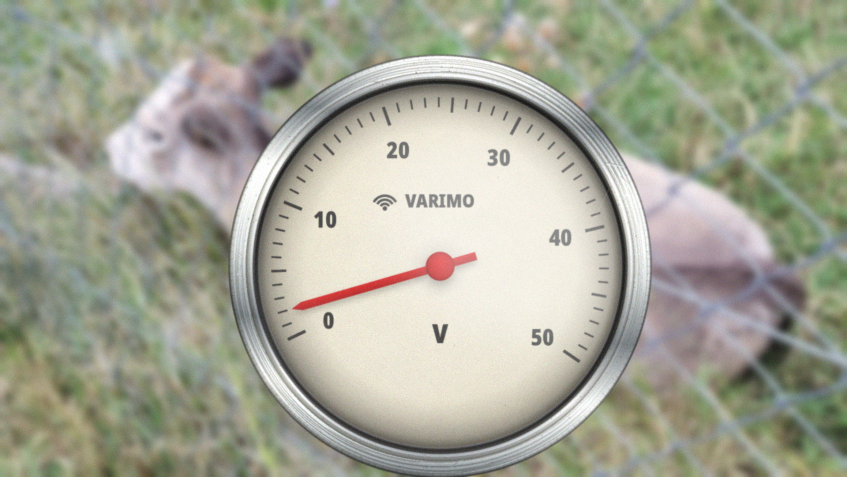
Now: {"value": 2, "unit": "V"}
